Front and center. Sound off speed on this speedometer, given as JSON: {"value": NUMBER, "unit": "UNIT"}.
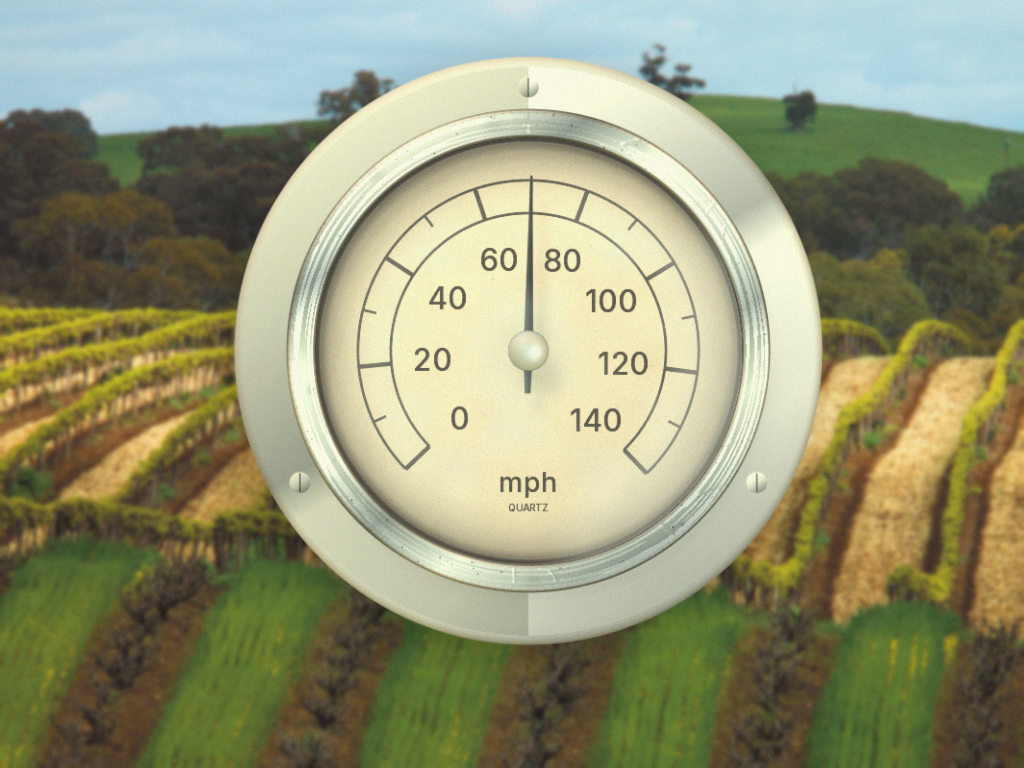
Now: {"value": 70, "unit": "mph"}
